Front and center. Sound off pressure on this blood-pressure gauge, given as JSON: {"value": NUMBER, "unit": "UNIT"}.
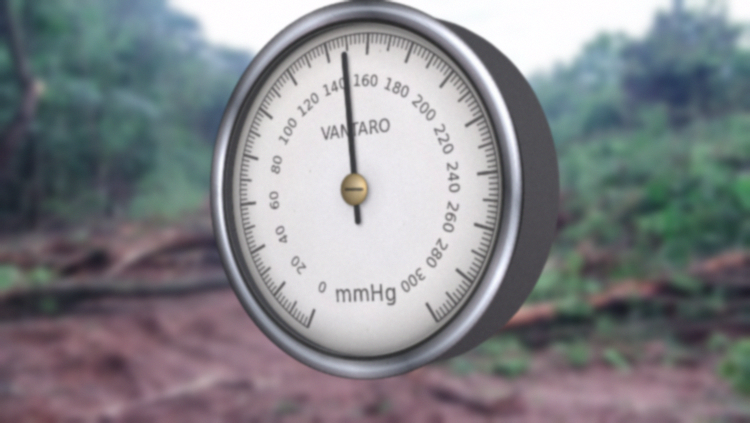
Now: {"value": 150, "unit": "mmHg"}
